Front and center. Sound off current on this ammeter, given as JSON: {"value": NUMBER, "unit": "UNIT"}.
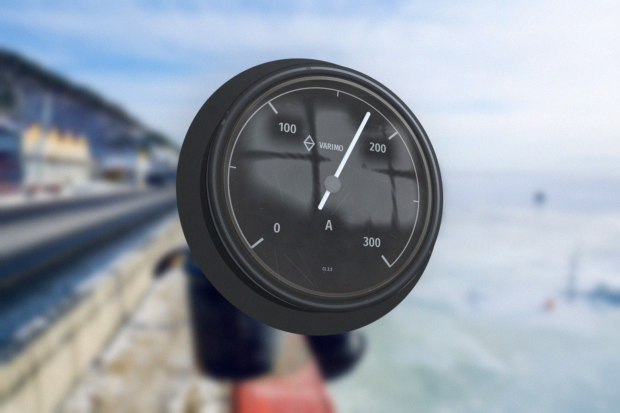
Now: {"value": 175, "unit": "A"}
